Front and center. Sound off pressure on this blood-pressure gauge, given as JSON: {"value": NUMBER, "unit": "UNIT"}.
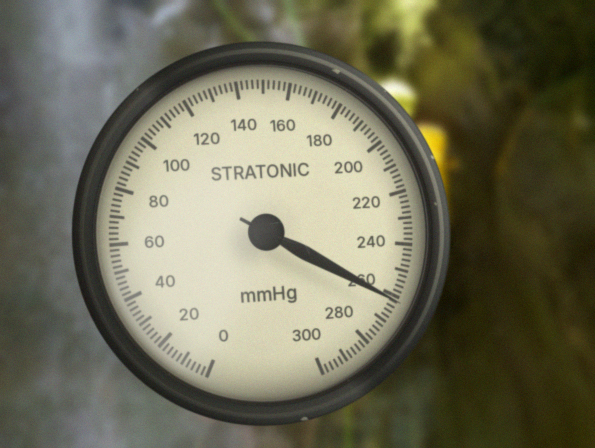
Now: {"value": 262, "unit": "mmHg"}
